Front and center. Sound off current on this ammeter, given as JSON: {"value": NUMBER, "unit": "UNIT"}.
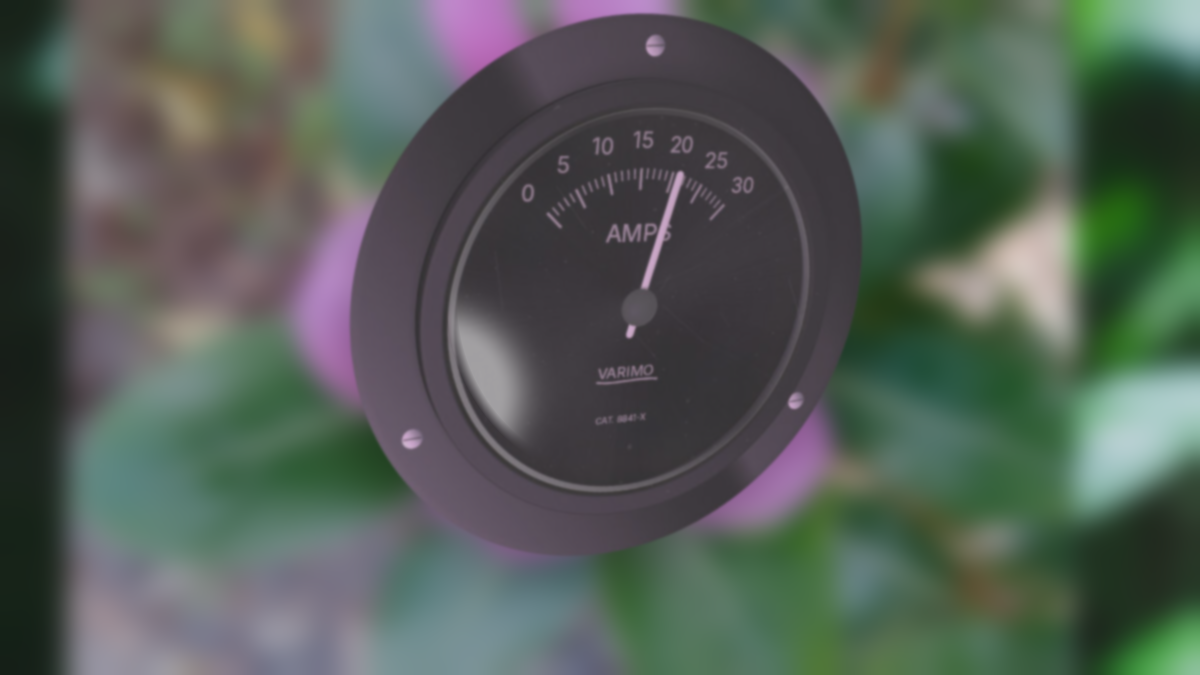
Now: {"value": 20, "unit": "A"}
